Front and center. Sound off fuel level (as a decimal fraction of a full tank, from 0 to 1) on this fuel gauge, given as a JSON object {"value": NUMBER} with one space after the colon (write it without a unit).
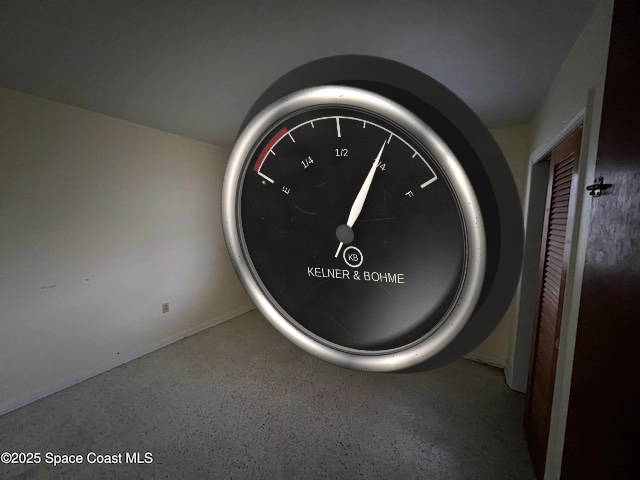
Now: {"value": 0.75}
